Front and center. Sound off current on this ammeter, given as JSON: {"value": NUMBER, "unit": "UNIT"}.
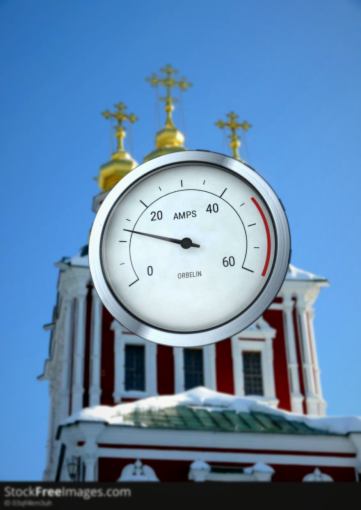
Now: {"value": 12.5, "unit": "A"}
